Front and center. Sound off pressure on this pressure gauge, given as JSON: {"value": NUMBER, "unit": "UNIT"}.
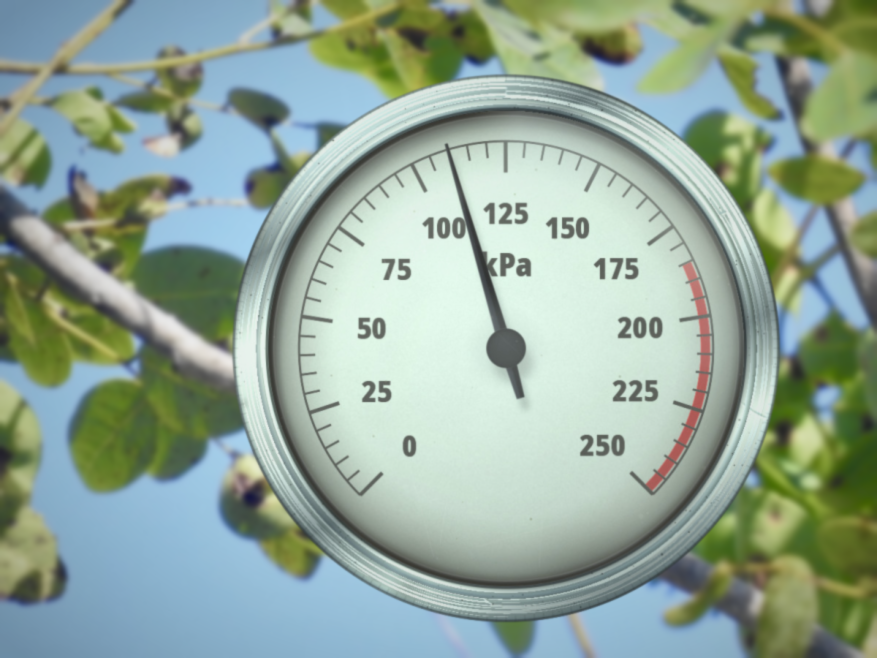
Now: {"value": 110, "unit": "kPa"}
